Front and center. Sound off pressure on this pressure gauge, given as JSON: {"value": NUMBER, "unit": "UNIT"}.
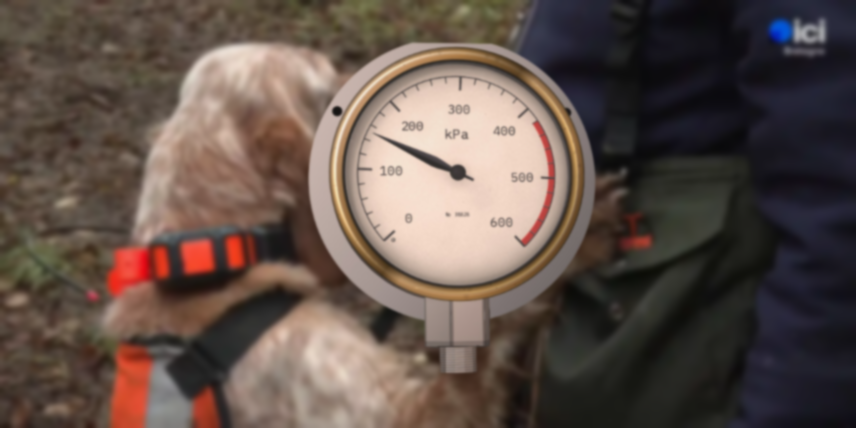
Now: {"value": 150, "unit": "kPa"}
